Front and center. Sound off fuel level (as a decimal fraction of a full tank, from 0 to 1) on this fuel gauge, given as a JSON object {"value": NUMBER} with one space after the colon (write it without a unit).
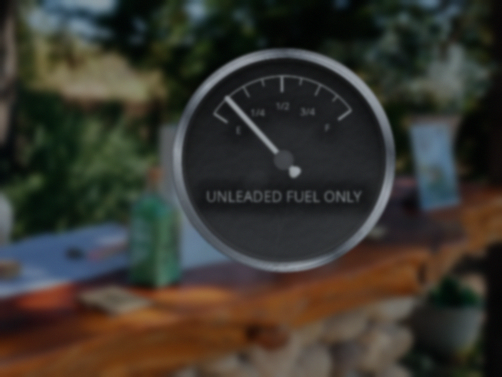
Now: {"value": 0.125}
